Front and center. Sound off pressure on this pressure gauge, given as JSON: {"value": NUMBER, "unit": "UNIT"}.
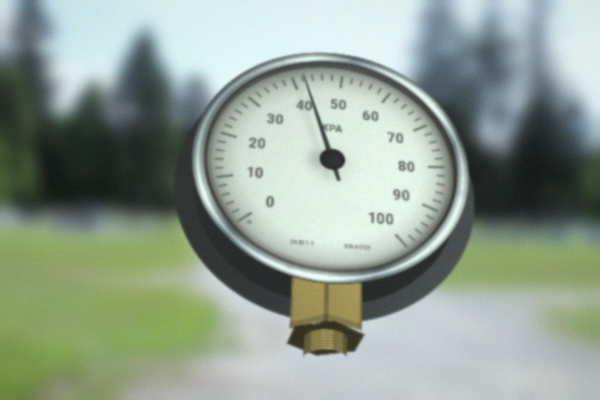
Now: {"value": 42, "unit": "kPa"}
